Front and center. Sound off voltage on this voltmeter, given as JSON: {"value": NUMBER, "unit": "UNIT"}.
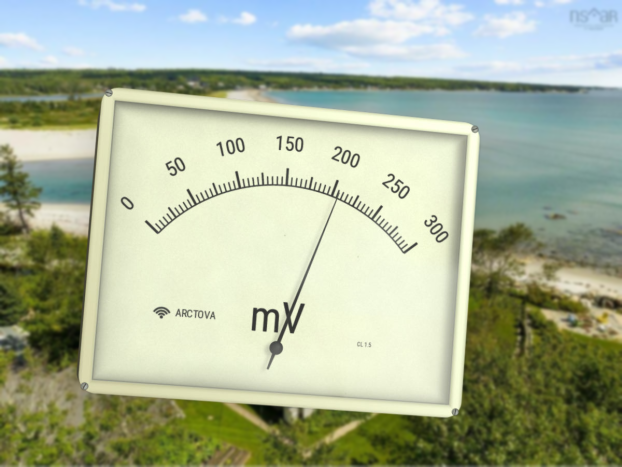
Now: {"value": 205, "unit": "mV"}
